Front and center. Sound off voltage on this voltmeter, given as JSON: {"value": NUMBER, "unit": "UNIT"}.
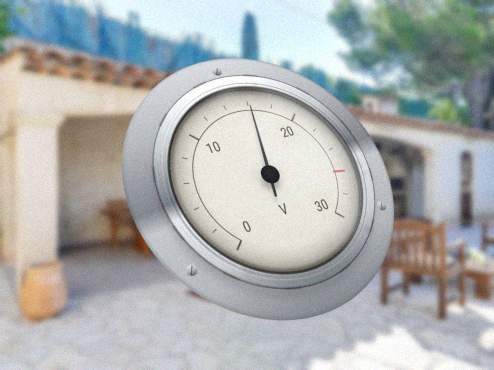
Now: {"value": 16, "unit": "V"}
